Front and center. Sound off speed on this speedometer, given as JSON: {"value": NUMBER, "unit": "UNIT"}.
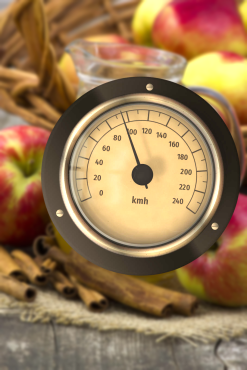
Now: {"value": 95, "unit": "km/h"}
